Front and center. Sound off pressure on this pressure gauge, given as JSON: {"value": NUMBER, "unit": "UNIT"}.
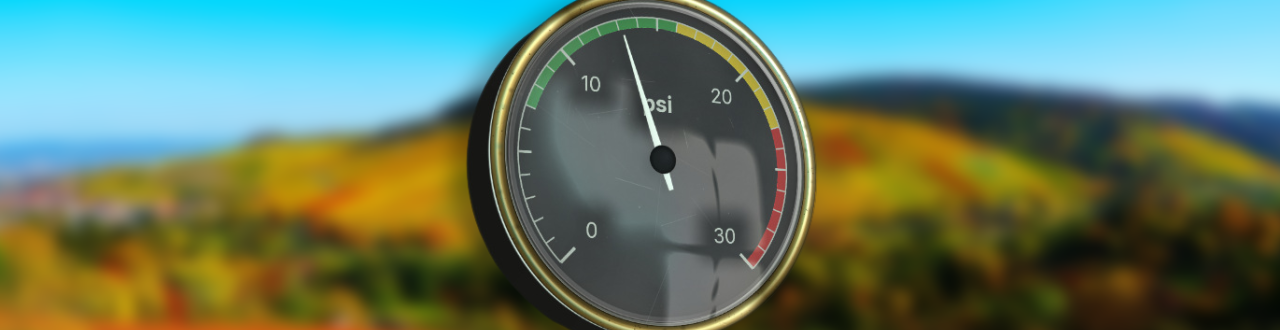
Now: {"value": 13, "unit": "psi"}
